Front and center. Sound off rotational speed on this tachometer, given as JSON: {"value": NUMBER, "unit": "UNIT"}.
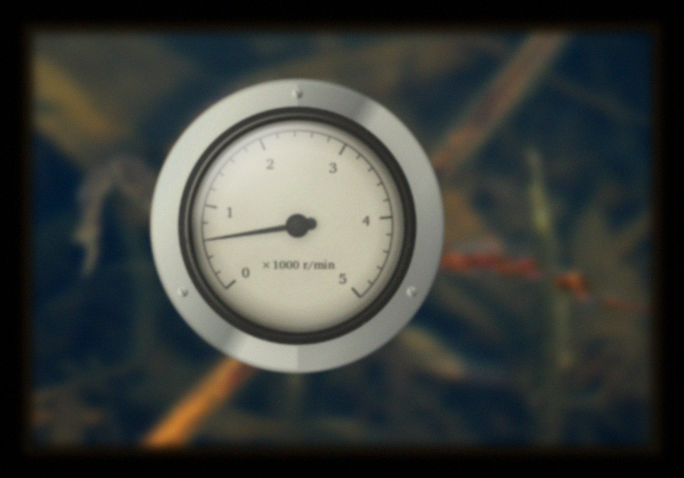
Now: {"value": 600, "unit": "rpm"}
